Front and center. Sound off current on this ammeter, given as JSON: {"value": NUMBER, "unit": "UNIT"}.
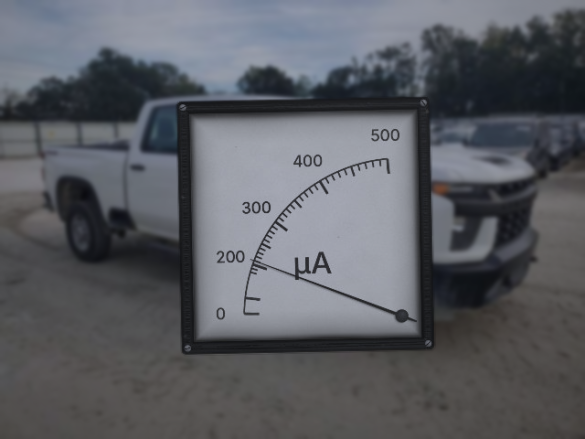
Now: {"value": 210, "unit": "µA"}
